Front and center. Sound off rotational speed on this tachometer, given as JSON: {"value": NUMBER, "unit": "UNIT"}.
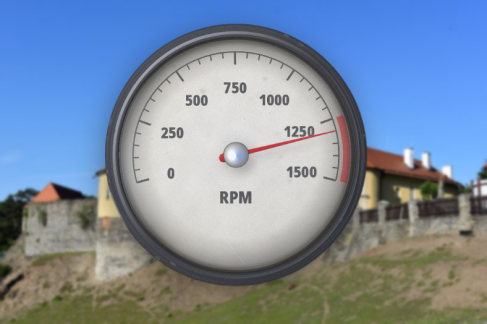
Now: {"value": 1300, "unit": "rpm"}
